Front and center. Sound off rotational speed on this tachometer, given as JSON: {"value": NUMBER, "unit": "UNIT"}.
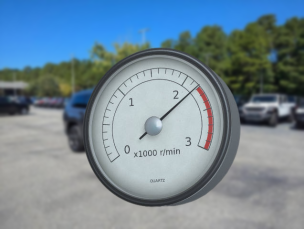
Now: {"value": 2200, "unit": "rpm"}
